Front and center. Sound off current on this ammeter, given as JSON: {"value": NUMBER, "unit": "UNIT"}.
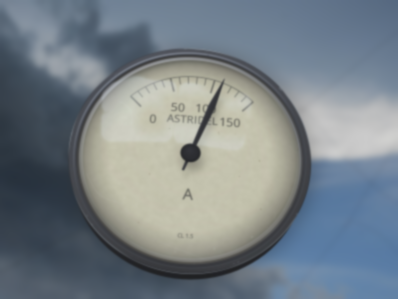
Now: {"value": 110, "unit": "A"}
